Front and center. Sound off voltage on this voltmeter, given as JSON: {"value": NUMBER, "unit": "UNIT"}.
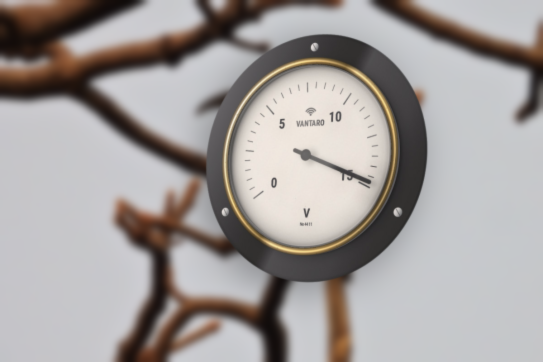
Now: {"value": 14.75, "unit": "V"}
